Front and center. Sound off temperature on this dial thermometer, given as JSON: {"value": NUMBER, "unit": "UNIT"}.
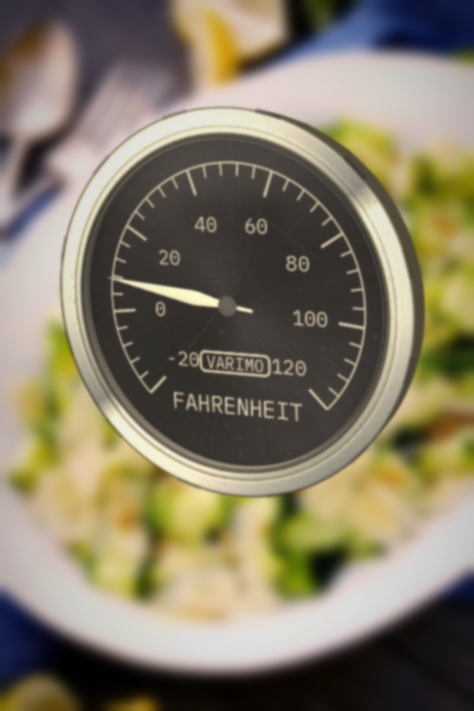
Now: {"value": 8, "unit": "°F"}
